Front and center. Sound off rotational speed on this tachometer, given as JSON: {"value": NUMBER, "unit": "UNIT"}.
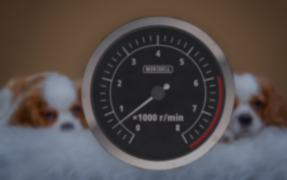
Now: {"value": 600, "unit": "rpm"}
